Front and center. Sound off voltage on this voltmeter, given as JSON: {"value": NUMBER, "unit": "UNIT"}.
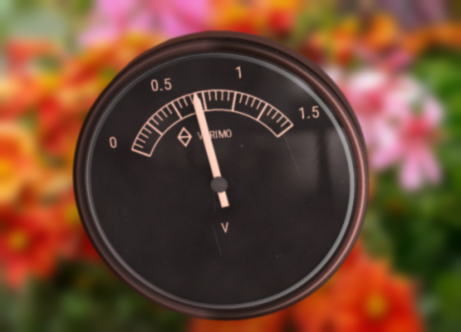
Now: {"value": 0.7, "unit": "V"}
